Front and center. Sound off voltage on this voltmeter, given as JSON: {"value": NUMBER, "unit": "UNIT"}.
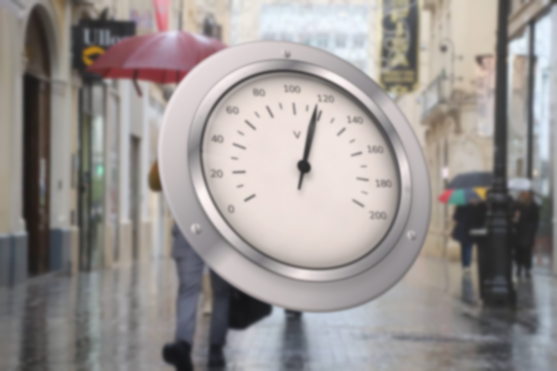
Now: {"value": 115, "unit": "V"}
